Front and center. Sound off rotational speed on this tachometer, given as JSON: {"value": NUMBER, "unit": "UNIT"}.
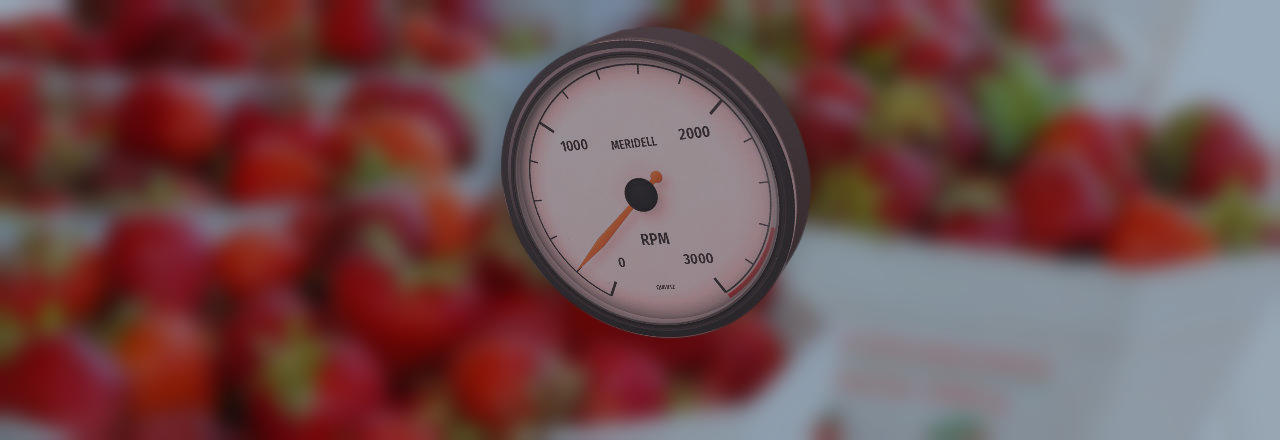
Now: {"value": 200, "unit": "rpm"}
